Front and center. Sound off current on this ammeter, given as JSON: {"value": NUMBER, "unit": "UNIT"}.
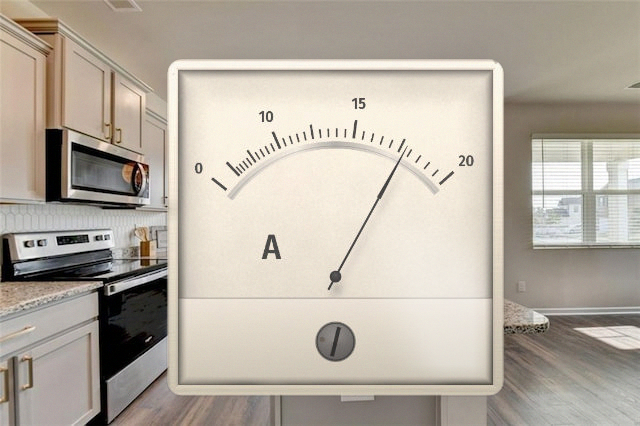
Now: {"value": 17.75, "unit": "A"}
